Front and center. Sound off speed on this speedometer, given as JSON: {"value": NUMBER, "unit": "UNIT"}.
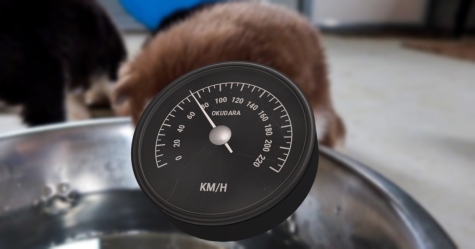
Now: {"value": 75, "unit": "km/h"}
